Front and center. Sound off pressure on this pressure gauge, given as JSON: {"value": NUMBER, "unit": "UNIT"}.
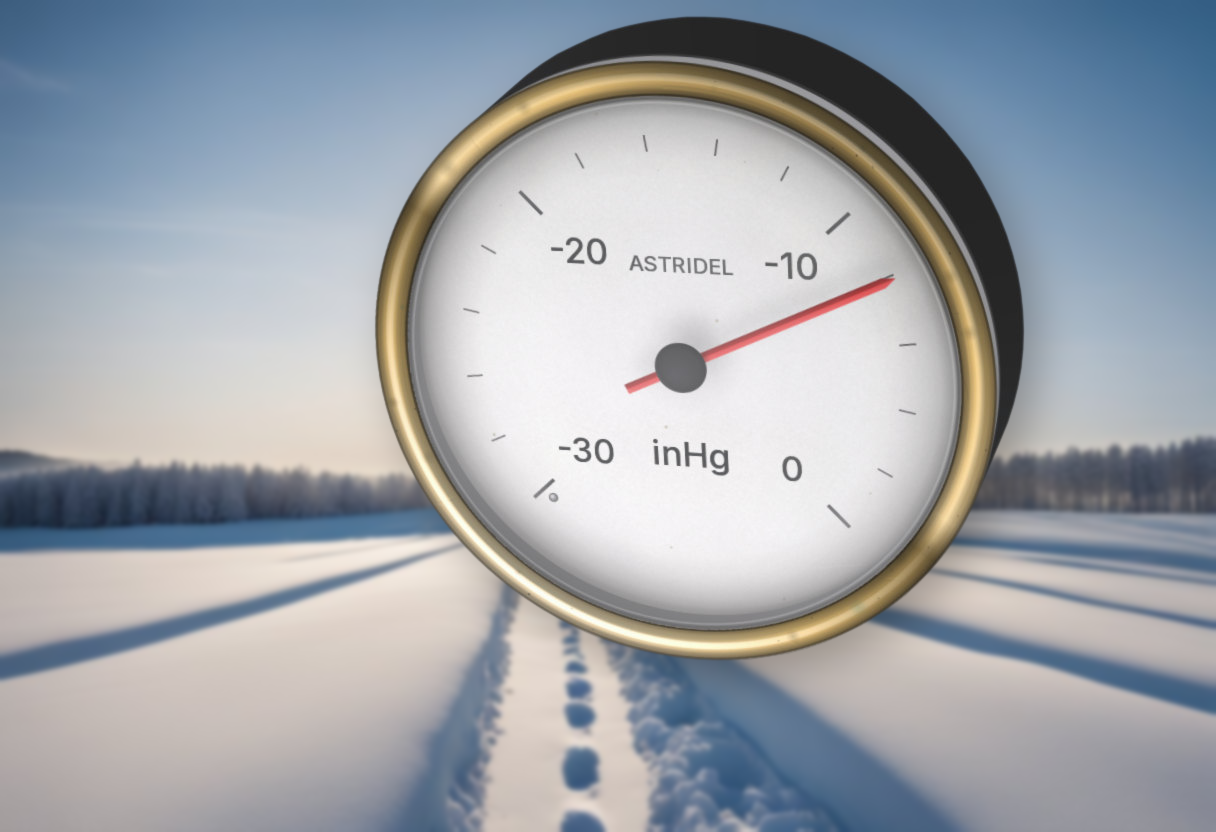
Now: {"value": -8, "unit": "inHg"}
